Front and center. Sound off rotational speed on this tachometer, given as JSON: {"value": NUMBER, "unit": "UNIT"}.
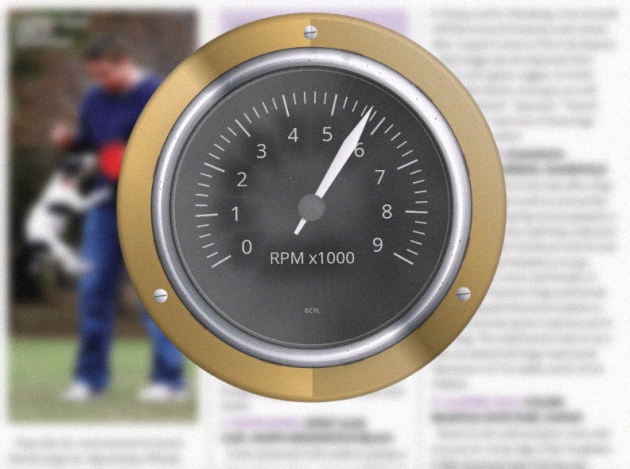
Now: {"value": 5700, "unit": "rpm"}
